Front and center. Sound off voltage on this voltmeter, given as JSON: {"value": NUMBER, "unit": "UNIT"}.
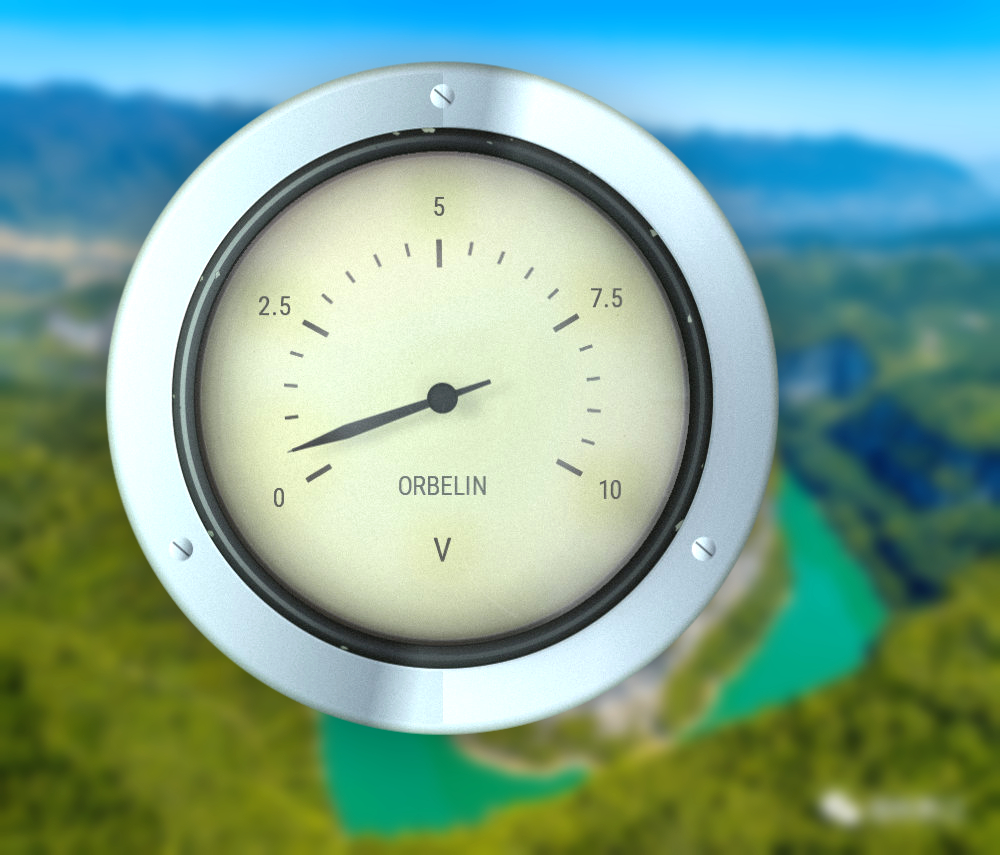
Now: {"value": 0.5, "unit": "V"}
